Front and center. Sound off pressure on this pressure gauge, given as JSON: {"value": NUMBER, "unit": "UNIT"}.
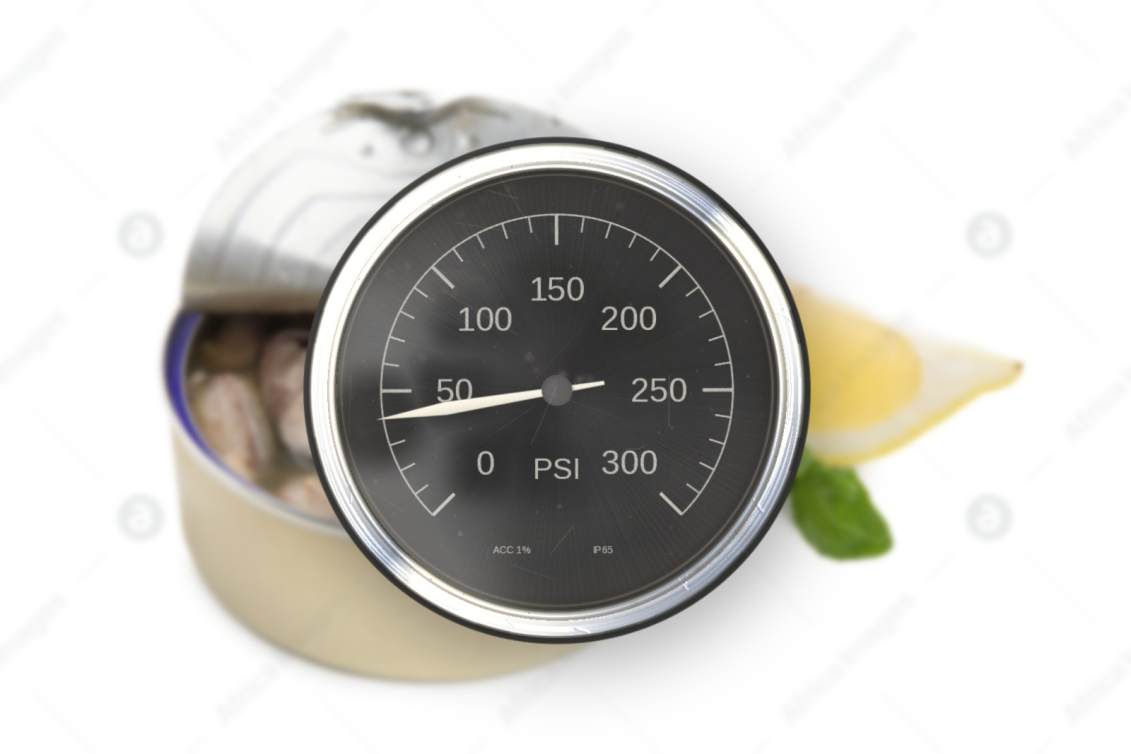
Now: {"value": 40, "unit": "psi"}
